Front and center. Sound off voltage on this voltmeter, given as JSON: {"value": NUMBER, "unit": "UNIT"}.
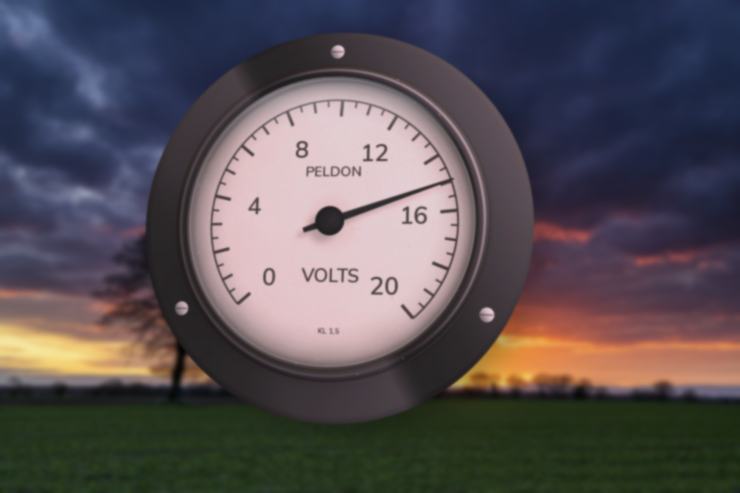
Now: {"value": 15, "unit": "V"}
